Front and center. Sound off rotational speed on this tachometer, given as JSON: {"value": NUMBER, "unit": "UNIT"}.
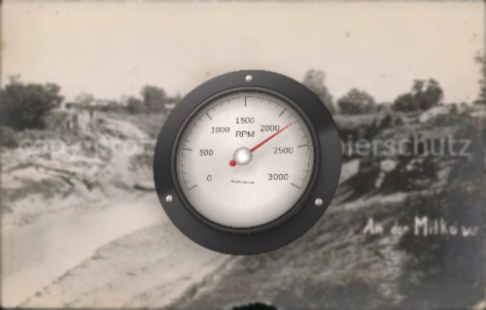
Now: {"value": 2200, "unit": "rpm"}
